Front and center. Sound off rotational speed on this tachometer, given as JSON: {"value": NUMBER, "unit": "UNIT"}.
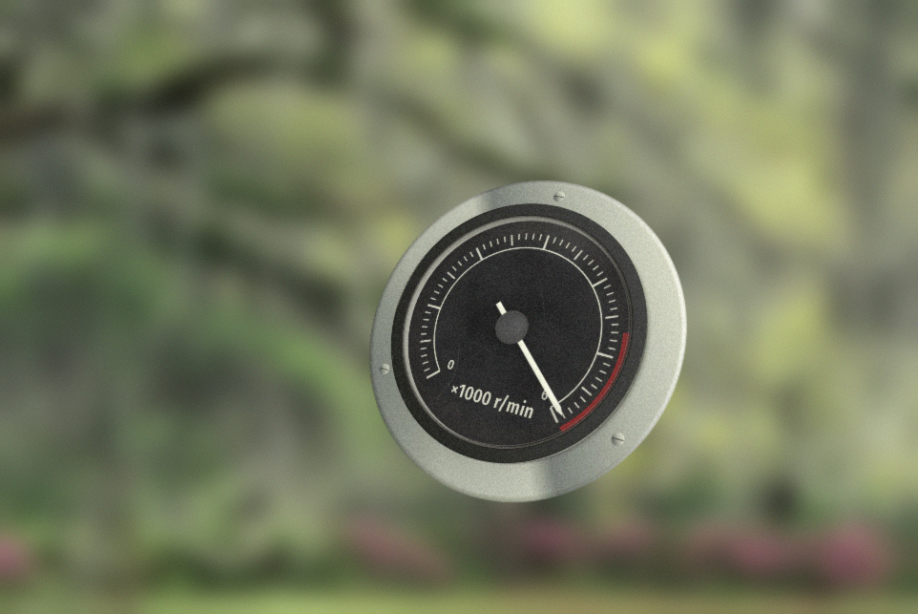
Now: {"value": 5900, "unit": "rpm"}
